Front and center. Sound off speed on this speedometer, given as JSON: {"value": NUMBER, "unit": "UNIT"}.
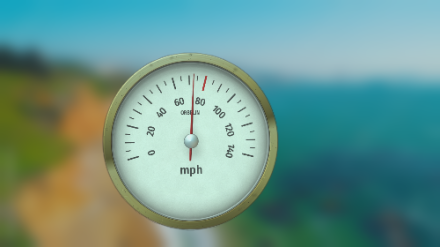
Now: {"value": 72.5, "unit": "mph"}
